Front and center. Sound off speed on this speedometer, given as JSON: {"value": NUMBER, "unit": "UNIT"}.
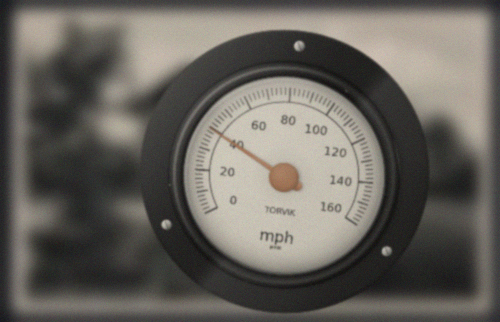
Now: {"value": 40, "unit": "mph"}
